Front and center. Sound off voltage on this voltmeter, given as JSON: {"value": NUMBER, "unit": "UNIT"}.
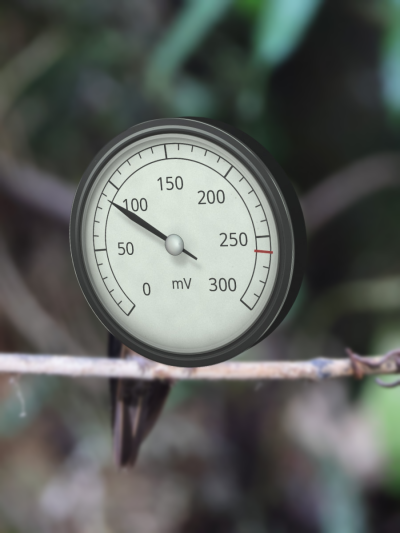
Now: {"value": 90, "unit": "mV"}
